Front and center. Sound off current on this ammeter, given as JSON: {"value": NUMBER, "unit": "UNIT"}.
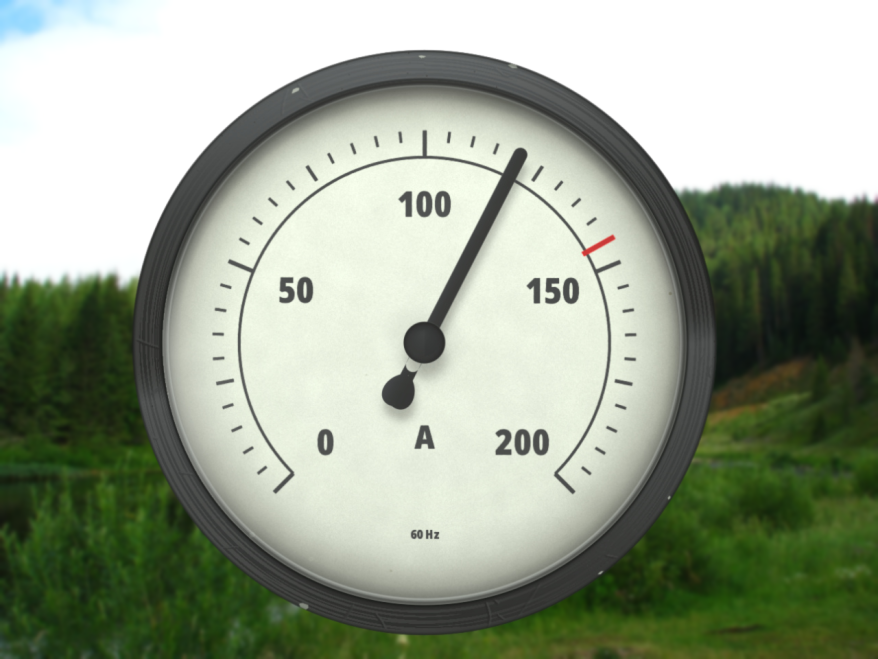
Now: {"value": 120, "unit": "A"}
